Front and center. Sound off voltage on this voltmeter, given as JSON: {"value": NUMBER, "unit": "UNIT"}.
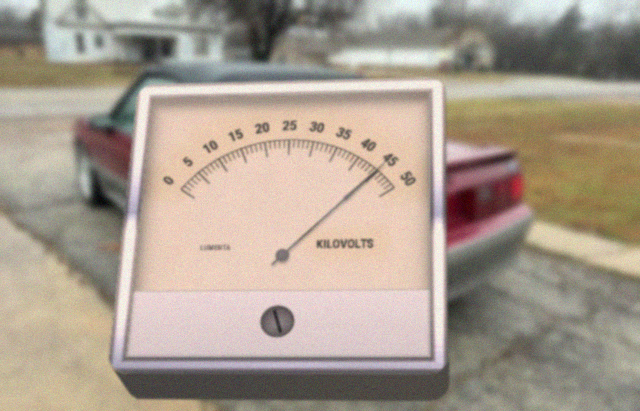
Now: {"value": 45, "unit": "kV"}
